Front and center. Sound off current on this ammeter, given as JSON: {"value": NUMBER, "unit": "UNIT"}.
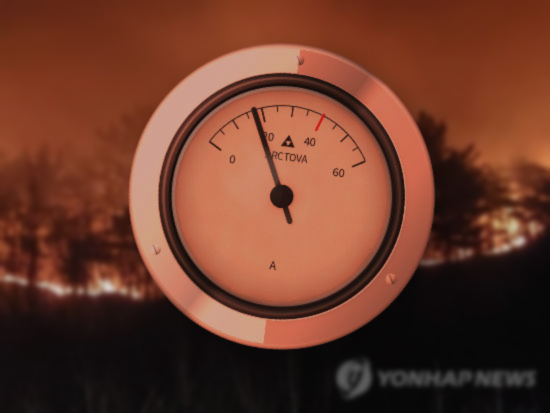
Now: {"value": 17.5, "unit": "A"}
